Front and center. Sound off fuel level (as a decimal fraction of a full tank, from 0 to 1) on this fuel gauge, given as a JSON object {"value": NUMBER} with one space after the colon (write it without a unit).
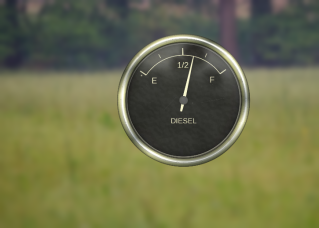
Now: {"value": 0.625}
